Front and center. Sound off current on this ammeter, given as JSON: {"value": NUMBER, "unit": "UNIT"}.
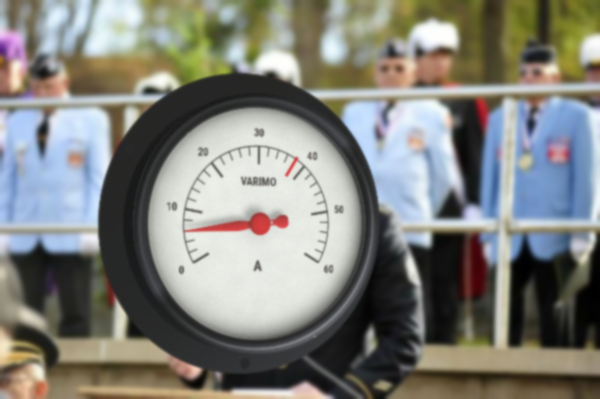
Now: {"value": 6, "unit": "A"}
